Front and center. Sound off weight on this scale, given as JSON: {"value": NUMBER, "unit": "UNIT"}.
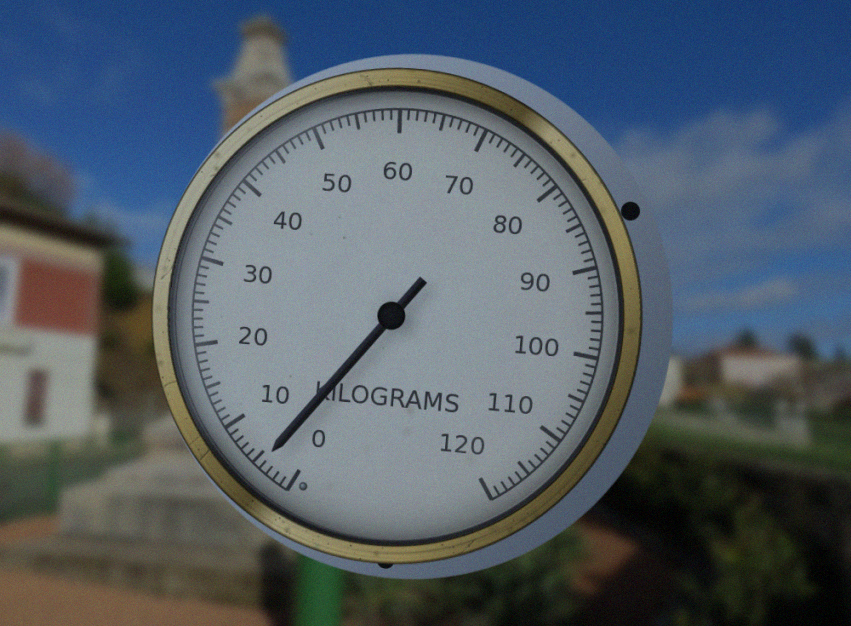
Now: {"value": 4, "unit": "kg"}
